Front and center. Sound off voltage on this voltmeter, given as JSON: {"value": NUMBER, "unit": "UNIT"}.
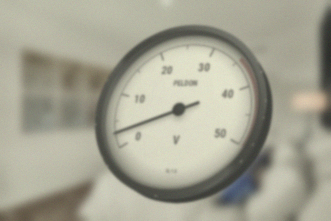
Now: {"value": 2.5, "unit": "V"}
